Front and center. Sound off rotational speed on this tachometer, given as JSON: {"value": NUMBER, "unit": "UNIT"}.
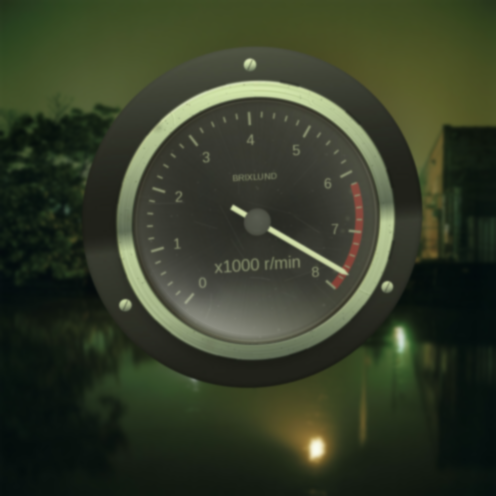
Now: {"value": 7700, "unit": "rpm"}
